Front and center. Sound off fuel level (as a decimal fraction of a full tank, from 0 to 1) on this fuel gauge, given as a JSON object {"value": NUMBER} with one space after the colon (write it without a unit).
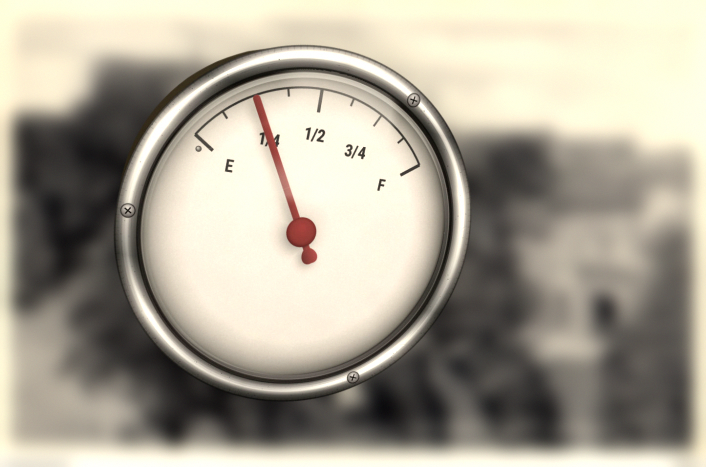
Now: {"value": 0.25}
